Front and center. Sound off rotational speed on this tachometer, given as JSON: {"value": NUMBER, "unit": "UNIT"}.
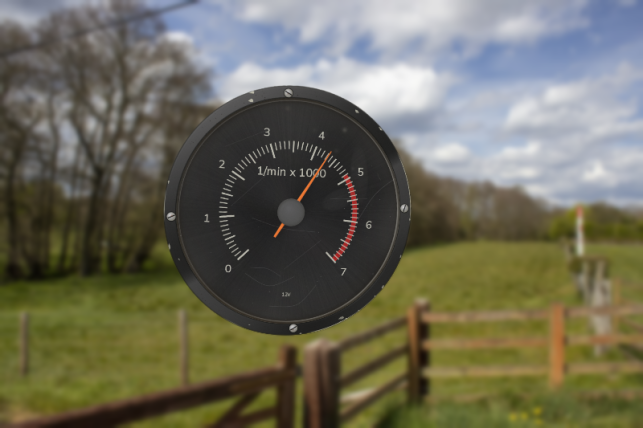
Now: {"value": 4300, "unit": "rpm"}
